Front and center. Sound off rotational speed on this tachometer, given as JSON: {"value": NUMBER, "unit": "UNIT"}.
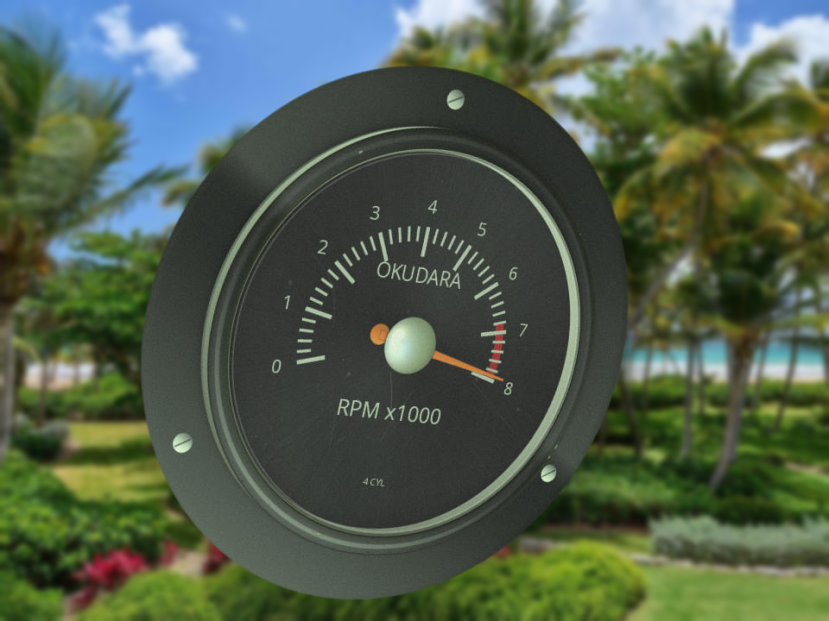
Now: {"value": 7900, "unit": "rpm"}
